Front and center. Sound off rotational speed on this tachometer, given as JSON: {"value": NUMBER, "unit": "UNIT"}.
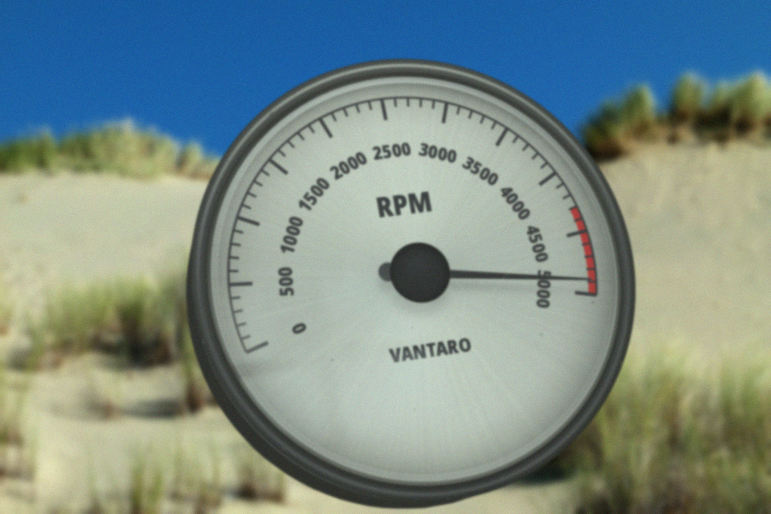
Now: {"value": 4900, "unit": "rpm"}
